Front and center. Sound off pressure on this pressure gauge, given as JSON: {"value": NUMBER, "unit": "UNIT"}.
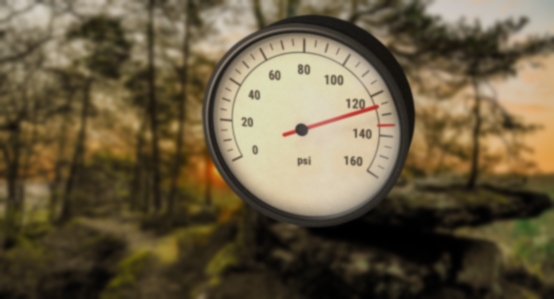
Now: {"value": 125, "unit": "psi"}
